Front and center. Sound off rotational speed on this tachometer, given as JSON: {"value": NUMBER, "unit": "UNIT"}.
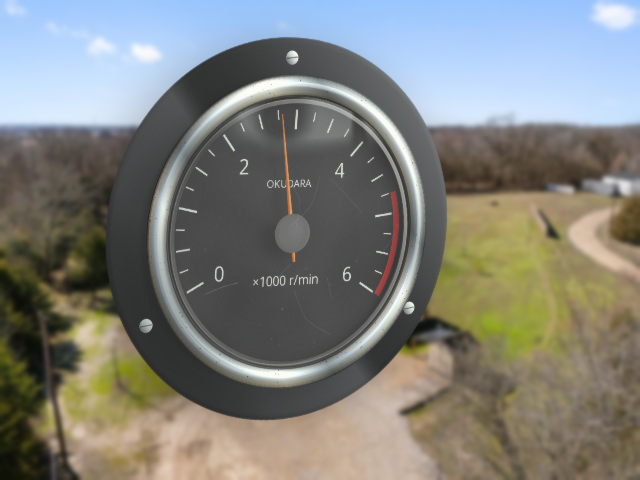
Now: {"value": 2750, "unit": "rpm"}
